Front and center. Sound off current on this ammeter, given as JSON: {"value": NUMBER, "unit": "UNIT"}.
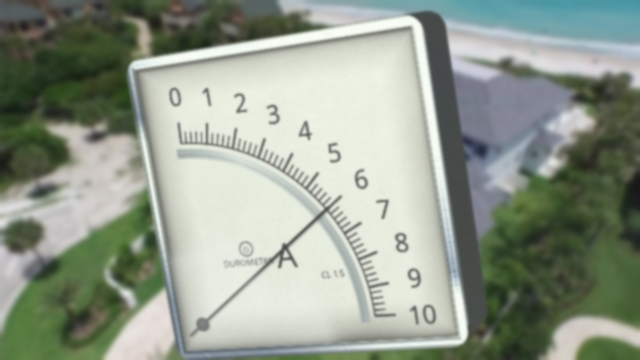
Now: {"value": 6, "unit": "A"}
